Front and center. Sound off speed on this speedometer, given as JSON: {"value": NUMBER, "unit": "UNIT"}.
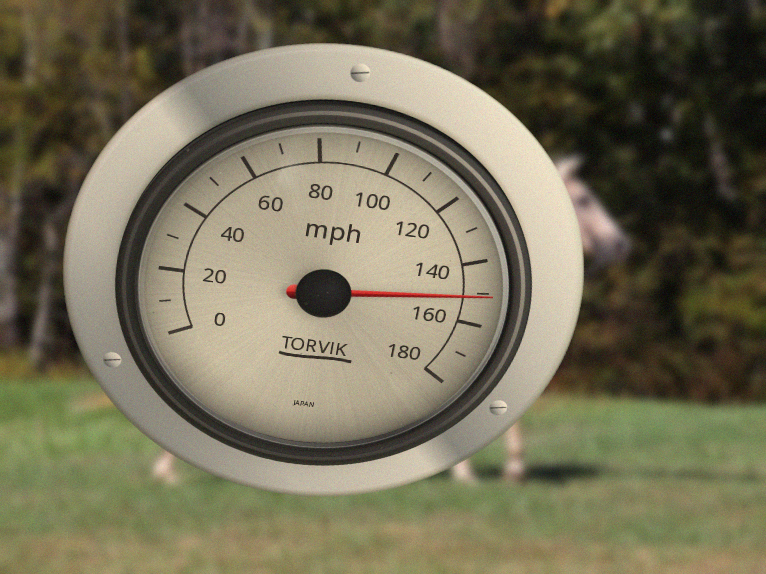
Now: {"value": 150, "unit": "mph"}
